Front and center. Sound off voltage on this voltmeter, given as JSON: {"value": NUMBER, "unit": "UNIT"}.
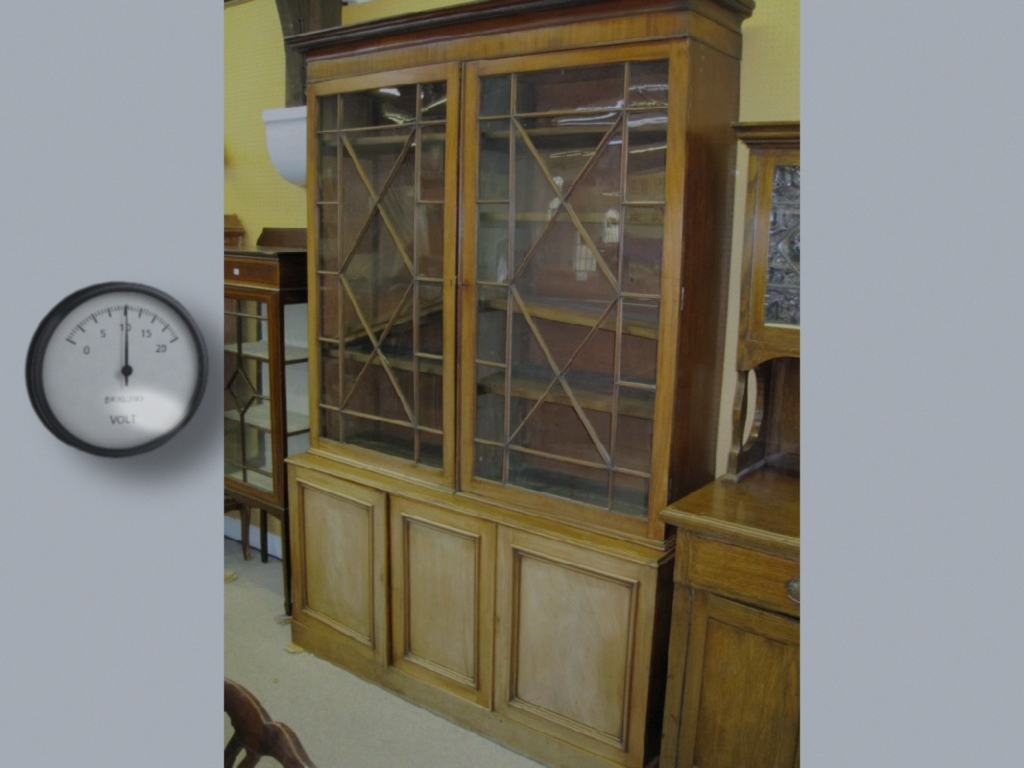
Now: {"value": 10, "unit": "V"}
